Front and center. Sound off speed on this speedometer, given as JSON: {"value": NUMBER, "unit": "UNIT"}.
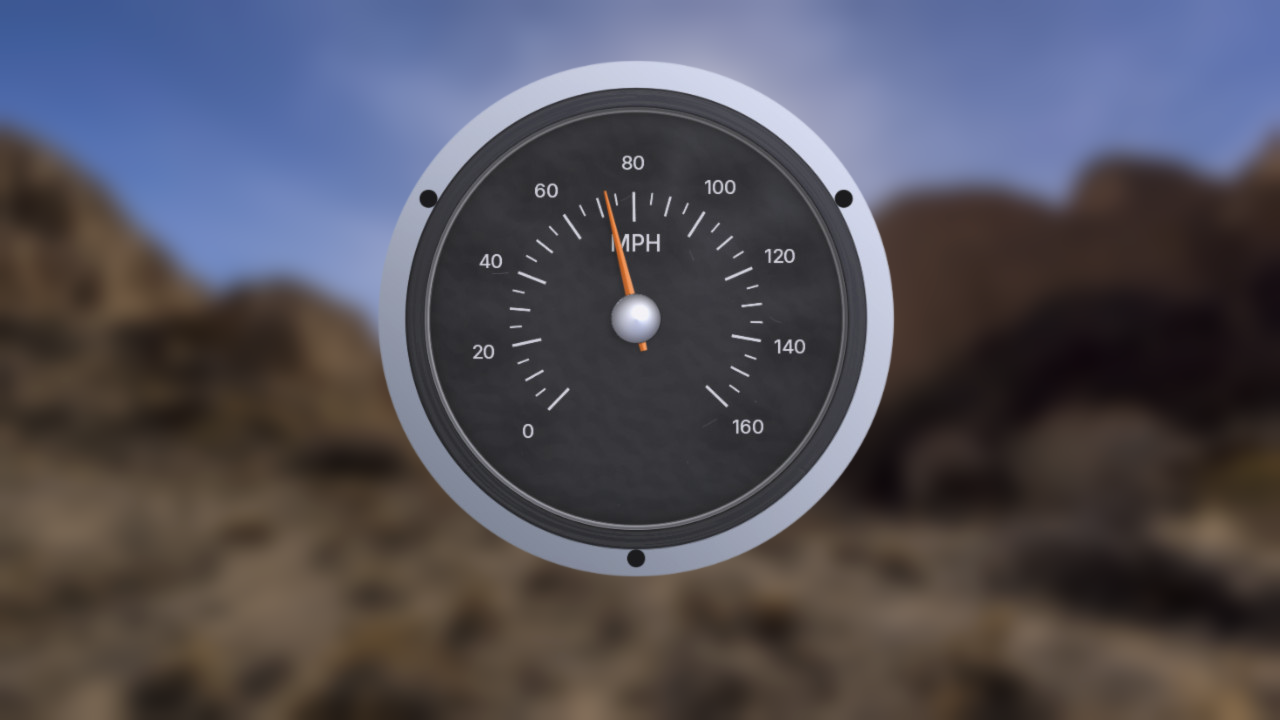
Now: {"value": 72.5, "unit": "mph"}
